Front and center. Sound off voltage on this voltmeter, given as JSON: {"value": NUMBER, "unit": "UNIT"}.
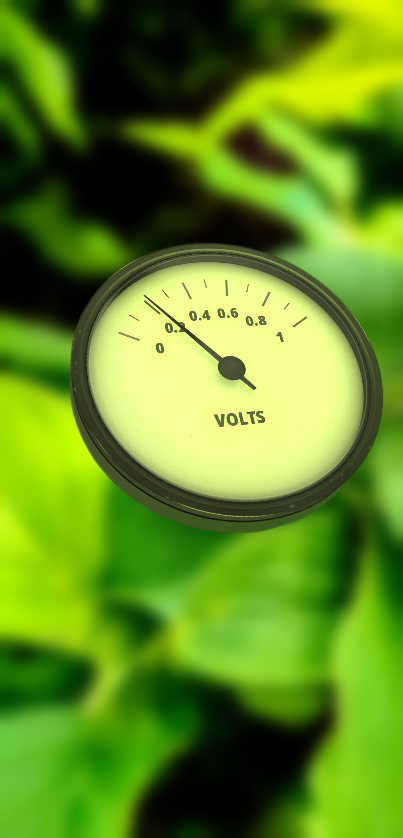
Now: {"value": 0.2, "unit": "V"}
